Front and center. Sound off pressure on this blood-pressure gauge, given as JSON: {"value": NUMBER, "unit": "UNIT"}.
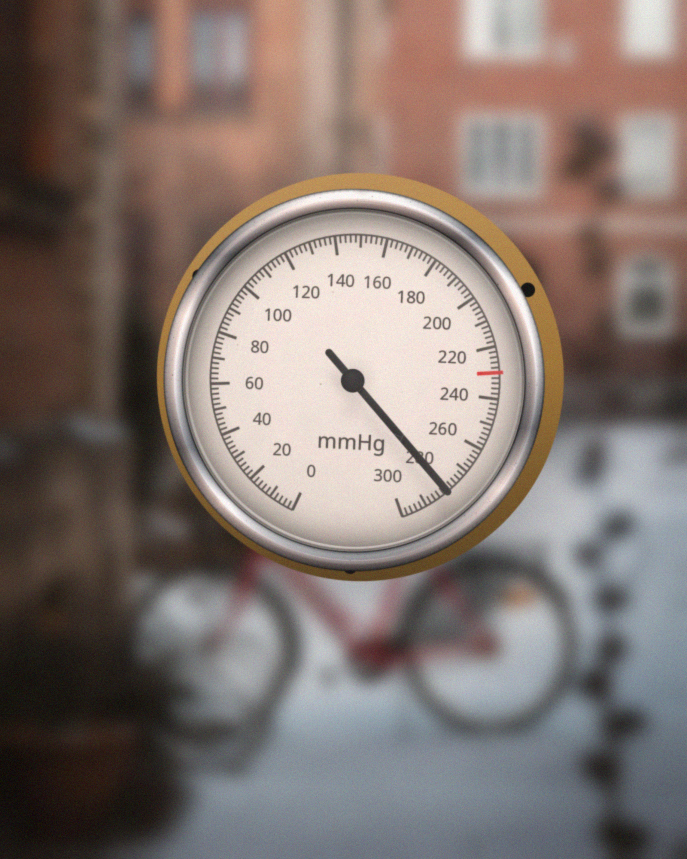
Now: {"value": 280, "unit": "mmHg"}
